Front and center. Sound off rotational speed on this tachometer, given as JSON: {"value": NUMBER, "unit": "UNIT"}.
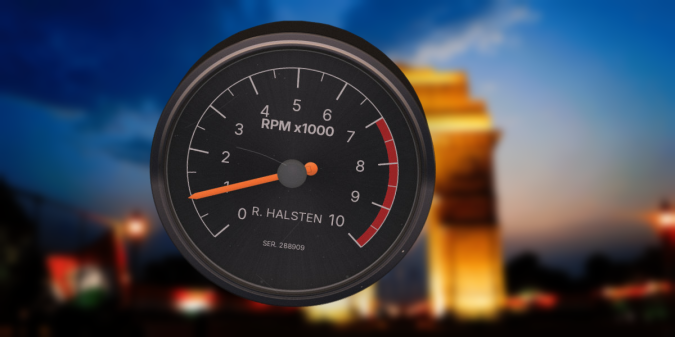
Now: {"value": 1000, "unit": "rpm"}
